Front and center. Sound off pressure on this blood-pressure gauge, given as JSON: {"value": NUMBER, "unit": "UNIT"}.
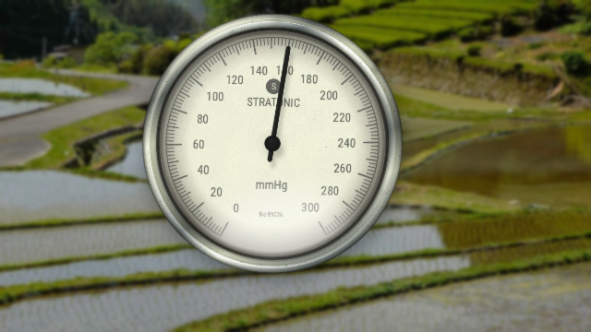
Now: {"value": 160, "unit": "mmHg"}
